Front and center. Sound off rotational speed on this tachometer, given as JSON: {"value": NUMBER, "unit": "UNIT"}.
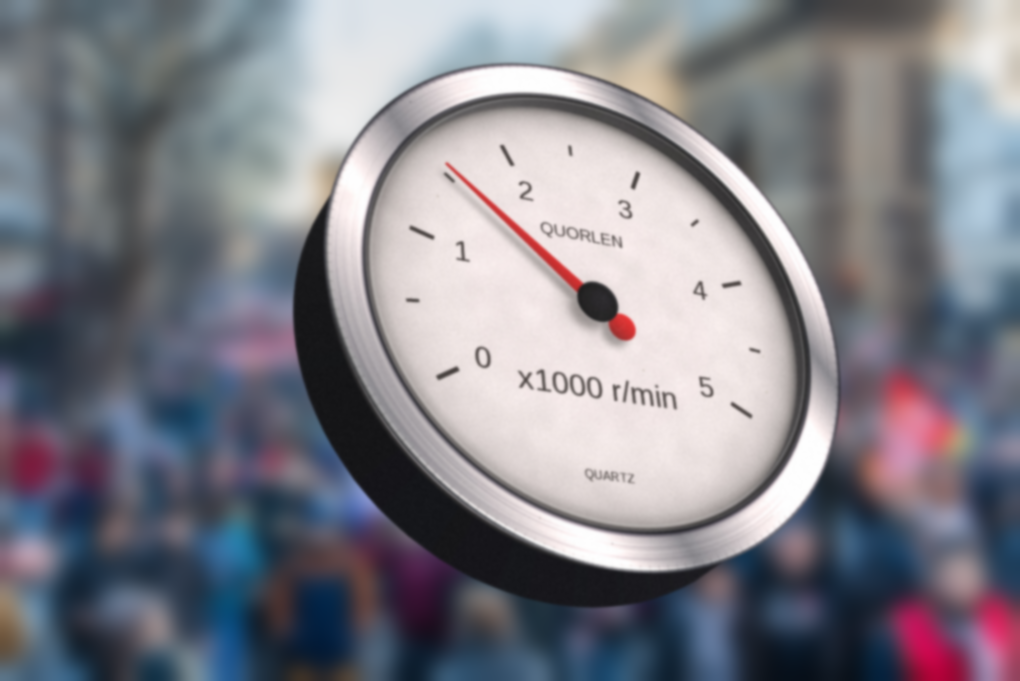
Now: {"value": 1500, "unit": "rpm"}
